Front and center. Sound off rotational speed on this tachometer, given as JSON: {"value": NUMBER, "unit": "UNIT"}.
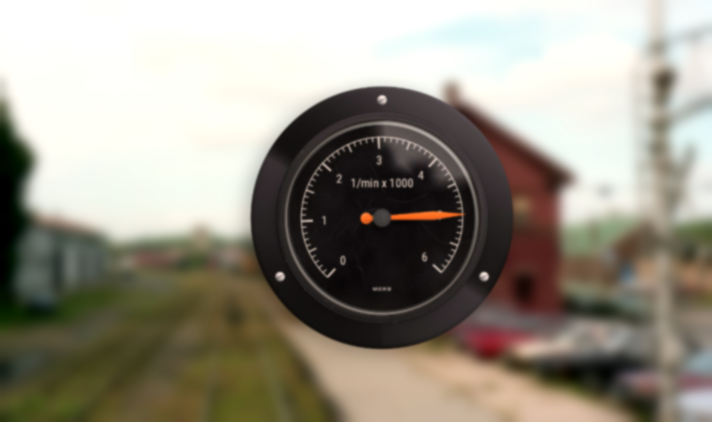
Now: {"value": 5000, "unit": "rpm"}
